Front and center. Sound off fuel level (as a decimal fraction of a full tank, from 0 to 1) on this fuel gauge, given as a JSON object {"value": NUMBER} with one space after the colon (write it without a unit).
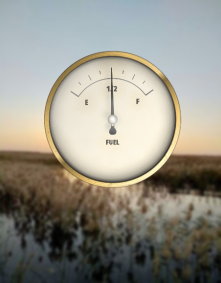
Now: {"value": 0.5}
